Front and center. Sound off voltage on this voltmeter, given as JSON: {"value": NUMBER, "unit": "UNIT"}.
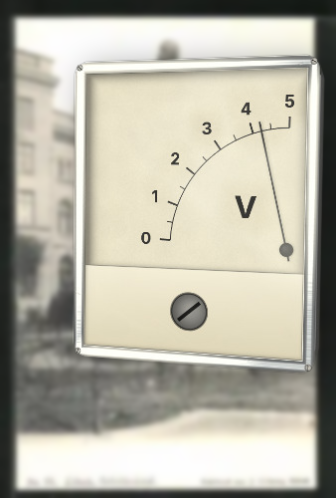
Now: {"value": 4.25, "unit": "V"}
